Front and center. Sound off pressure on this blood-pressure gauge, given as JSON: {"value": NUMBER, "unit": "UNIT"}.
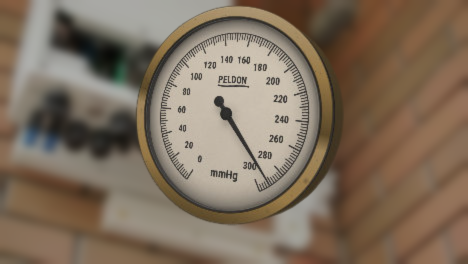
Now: {"value": 290, "unit": "mmHg"}
